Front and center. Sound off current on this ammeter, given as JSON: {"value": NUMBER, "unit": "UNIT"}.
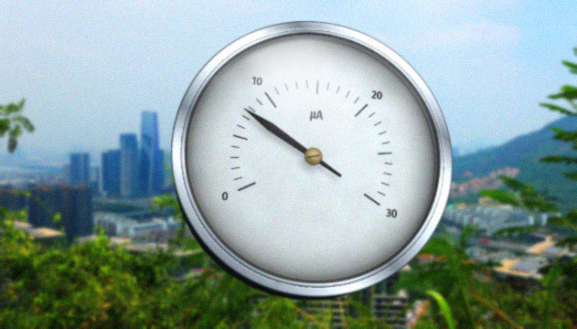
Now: {"value": 7.5, "unit": "µA"}
